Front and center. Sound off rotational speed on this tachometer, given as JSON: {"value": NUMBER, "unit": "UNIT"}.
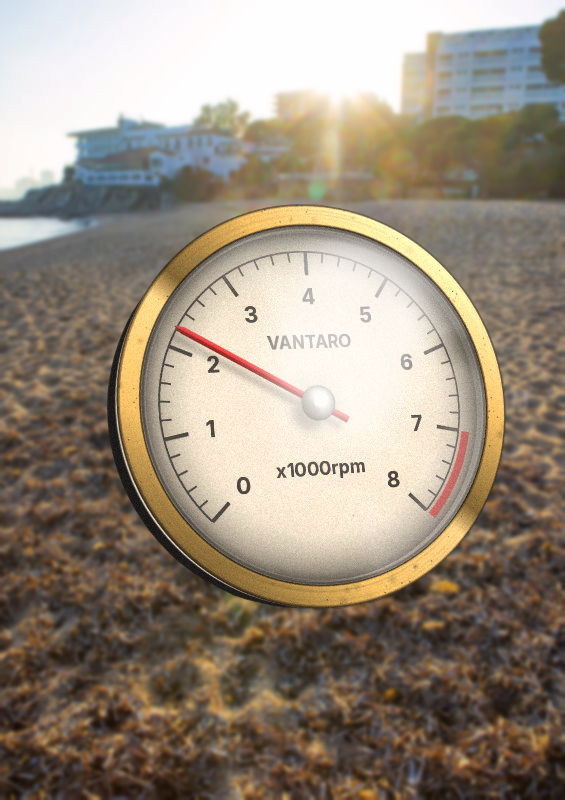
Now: {"value": 2200, "unit": "rpm"}
